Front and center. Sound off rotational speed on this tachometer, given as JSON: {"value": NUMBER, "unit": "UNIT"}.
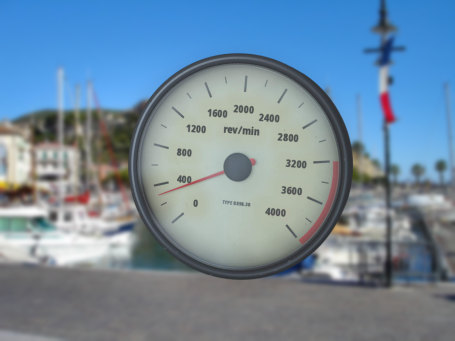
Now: {"value": 300, "unit": "rpm"}
